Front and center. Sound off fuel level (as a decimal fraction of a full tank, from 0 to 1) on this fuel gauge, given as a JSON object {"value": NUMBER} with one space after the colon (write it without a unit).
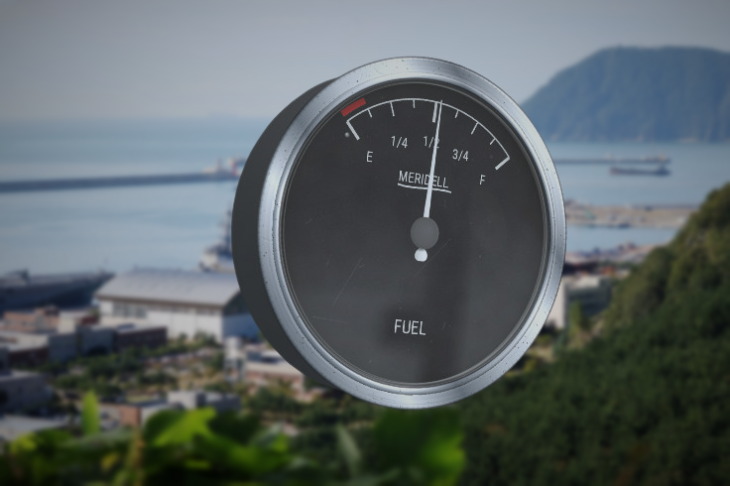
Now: {"value": 0.5}
